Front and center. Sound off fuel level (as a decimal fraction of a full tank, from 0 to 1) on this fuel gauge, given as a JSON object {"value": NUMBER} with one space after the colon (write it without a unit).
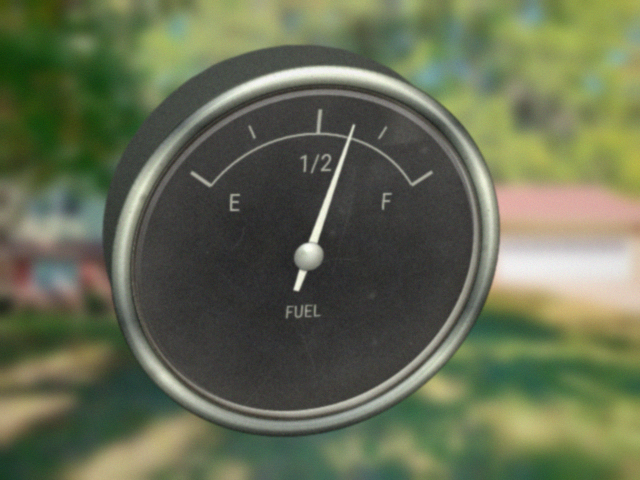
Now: {"value": 0.625}
